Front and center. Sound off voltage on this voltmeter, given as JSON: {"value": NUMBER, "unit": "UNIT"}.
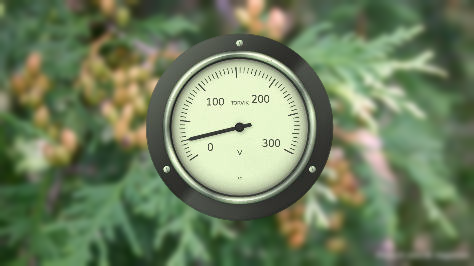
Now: {"value": 25, "unit": "V"}
